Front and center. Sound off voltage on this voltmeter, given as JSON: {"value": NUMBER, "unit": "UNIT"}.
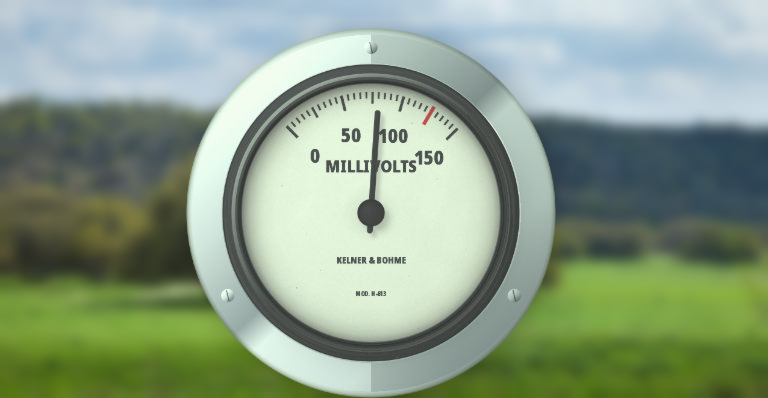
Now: {"value": 80, "unit": "mV"}
